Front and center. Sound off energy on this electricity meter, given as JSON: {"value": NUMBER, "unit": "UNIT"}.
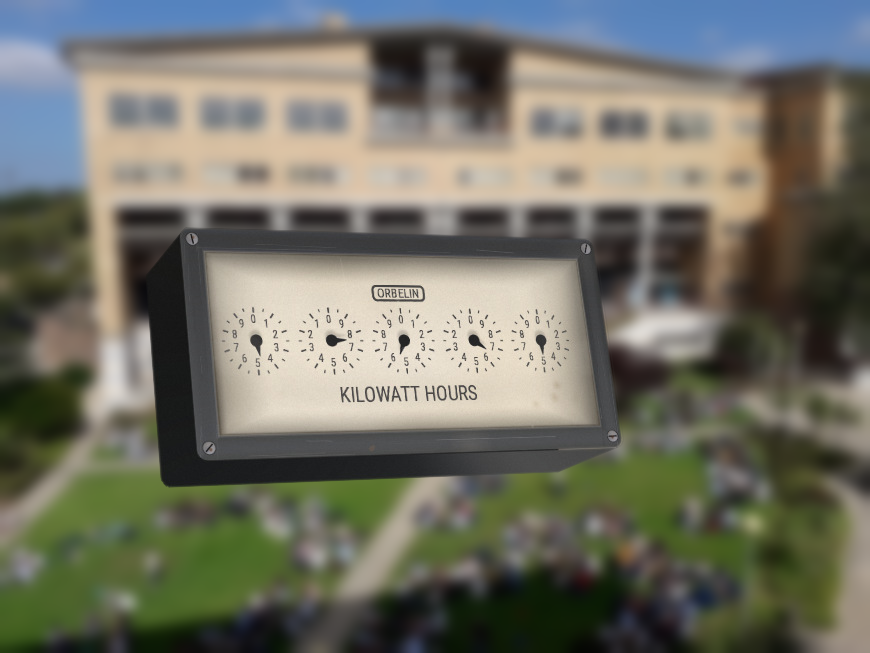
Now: {"value": 47565, "unit": "kWh"}
